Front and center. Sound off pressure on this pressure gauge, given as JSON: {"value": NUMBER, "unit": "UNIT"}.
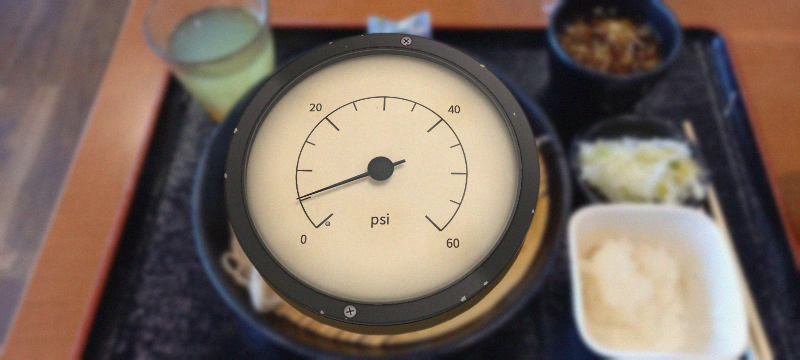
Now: {"value": 5, "unit": "psi"}
